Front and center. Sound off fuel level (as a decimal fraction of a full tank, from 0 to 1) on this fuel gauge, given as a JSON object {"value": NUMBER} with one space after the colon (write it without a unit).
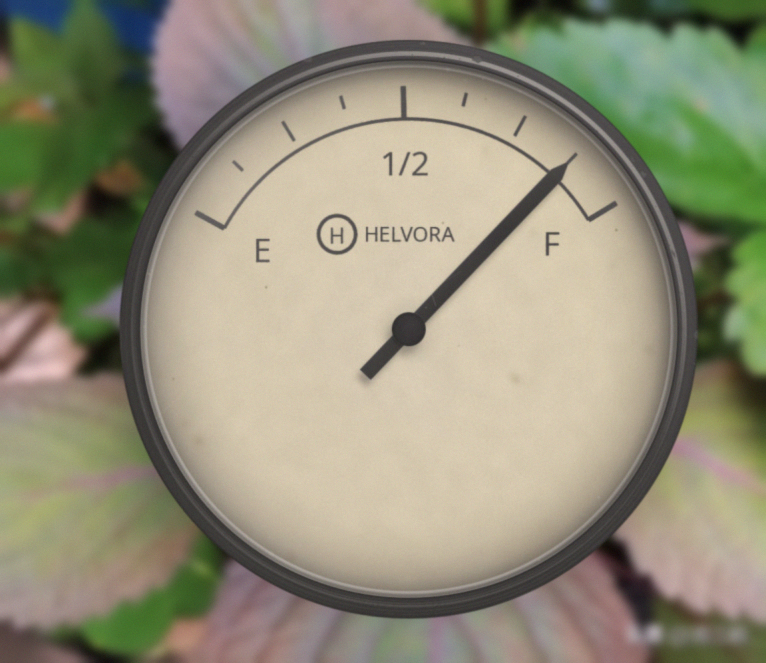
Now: {"value": 0.875}
